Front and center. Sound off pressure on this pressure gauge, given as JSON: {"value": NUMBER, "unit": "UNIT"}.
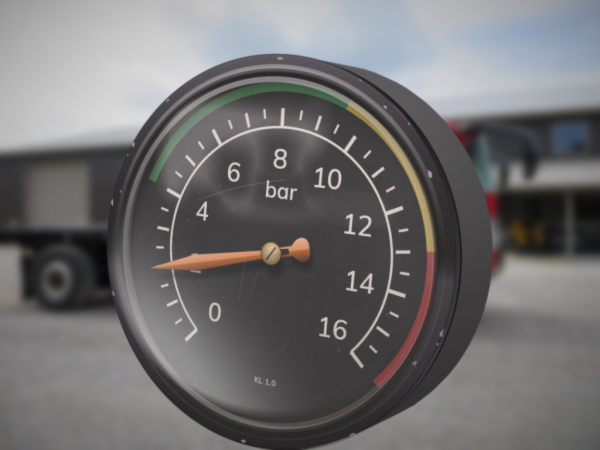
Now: {"value": 2, "unit": "bar"}
